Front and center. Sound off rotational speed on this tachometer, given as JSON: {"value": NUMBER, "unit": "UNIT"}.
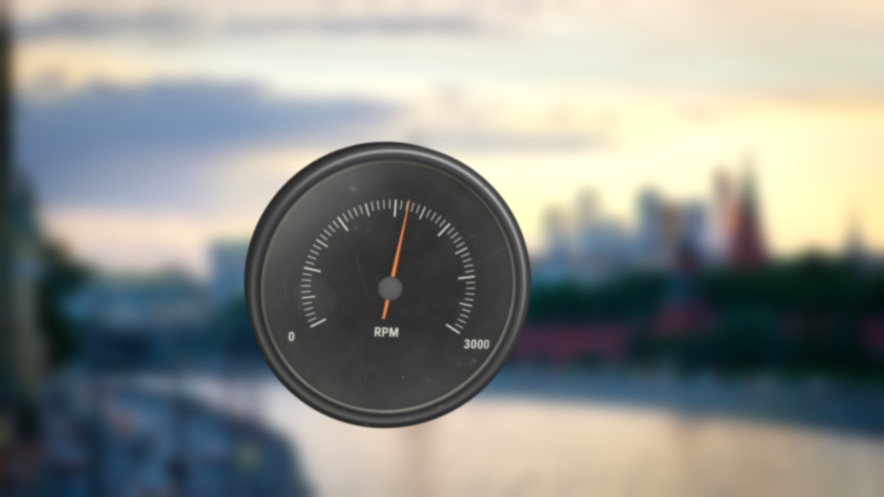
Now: {"value": 1600, "unit": "rpm"}
